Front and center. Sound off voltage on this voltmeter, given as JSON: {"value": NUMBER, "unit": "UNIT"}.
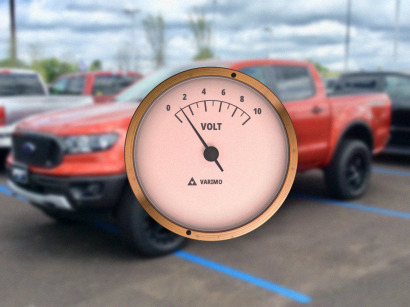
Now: {"value": 1, "unit": "V"}
